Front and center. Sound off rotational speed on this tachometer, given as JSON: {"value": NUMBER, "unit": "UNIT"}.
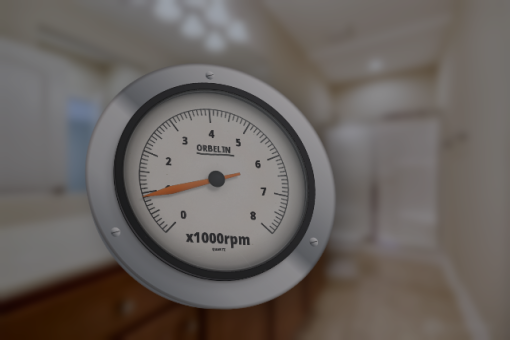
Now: {"value": 900, "unit": "rpm"}
